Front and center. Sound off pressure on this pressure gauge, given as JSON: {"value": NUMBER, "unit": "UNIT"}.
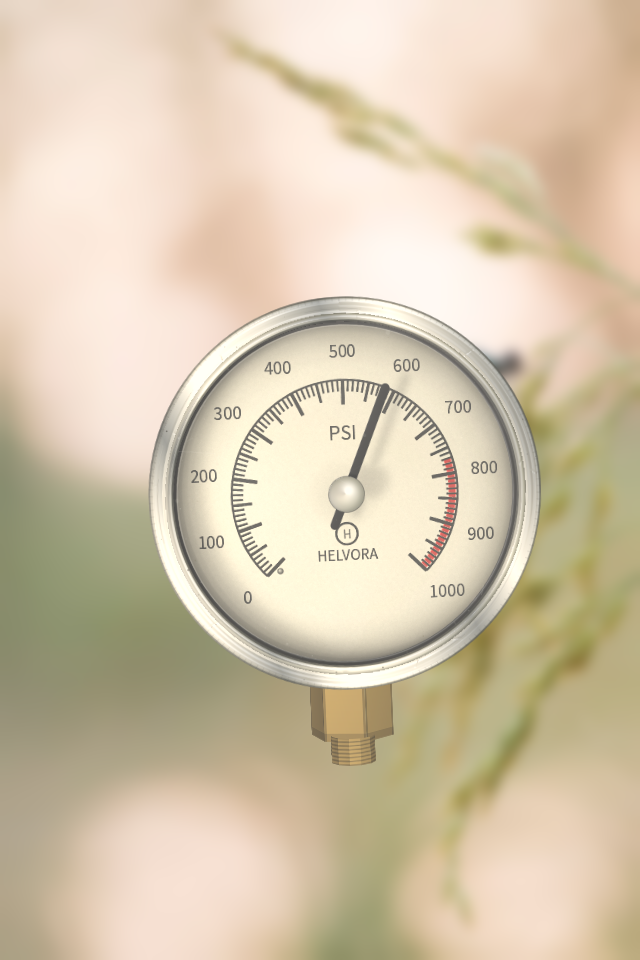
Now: {"value": 580, "unit": "psi"}
